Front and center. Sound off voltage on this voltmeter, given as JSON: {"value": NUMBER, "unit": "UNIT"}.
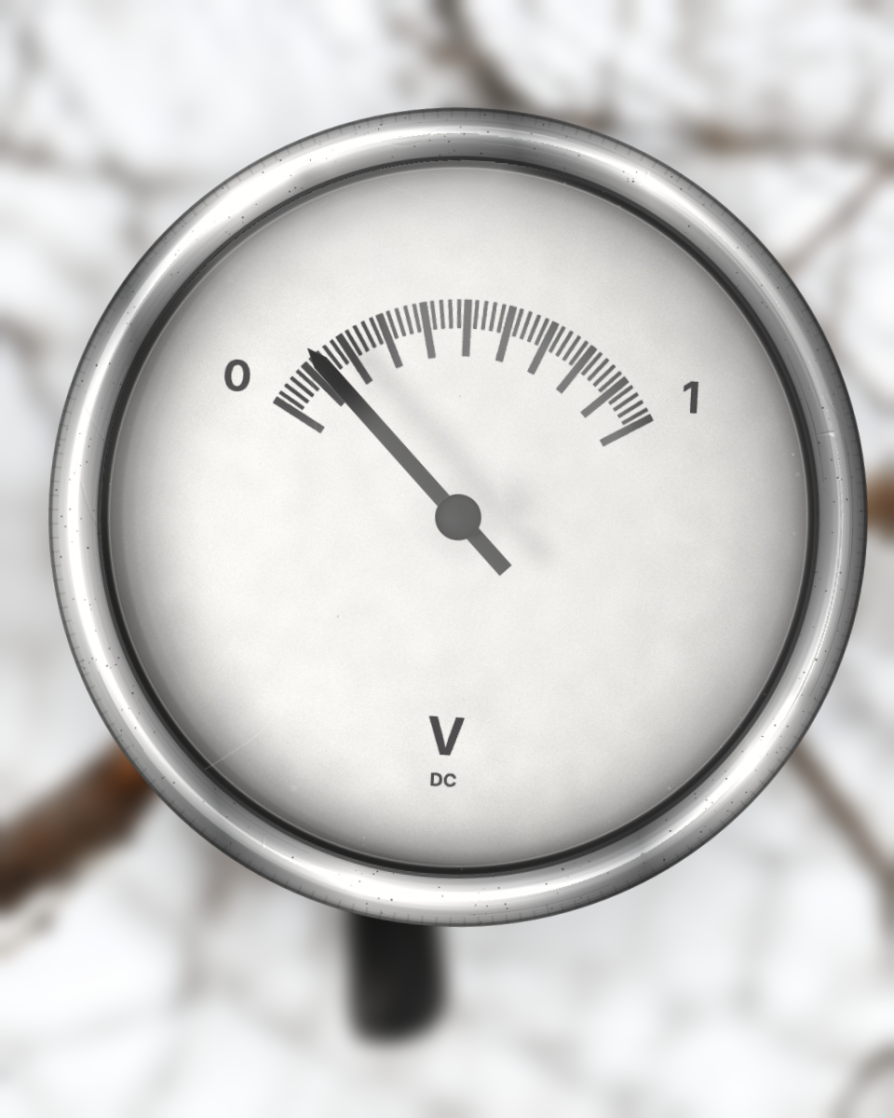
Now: {"value": 0.13, "unit": "V"}
